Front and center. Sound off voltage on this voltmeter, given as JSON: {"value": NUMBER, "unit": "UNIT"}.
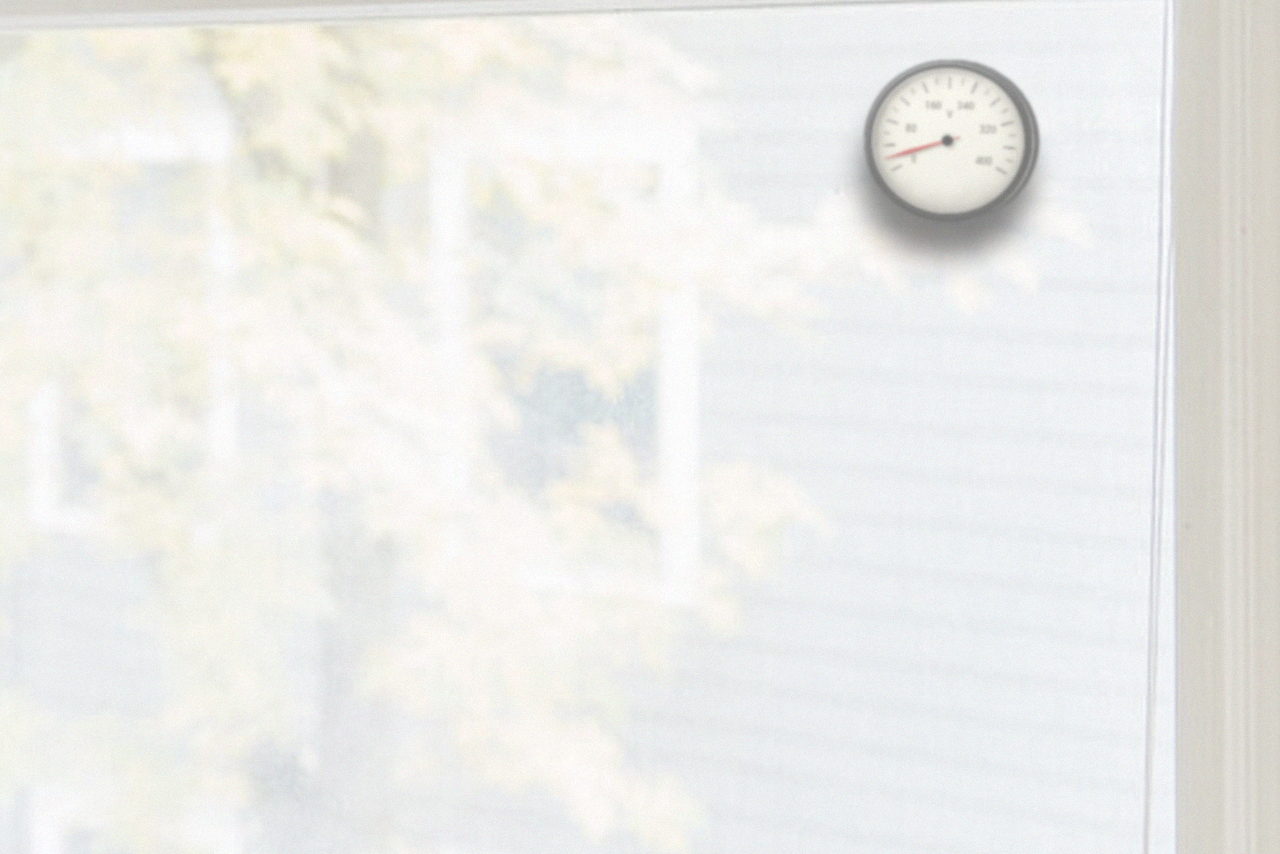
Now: {"value": 20, "unit": "V"}
